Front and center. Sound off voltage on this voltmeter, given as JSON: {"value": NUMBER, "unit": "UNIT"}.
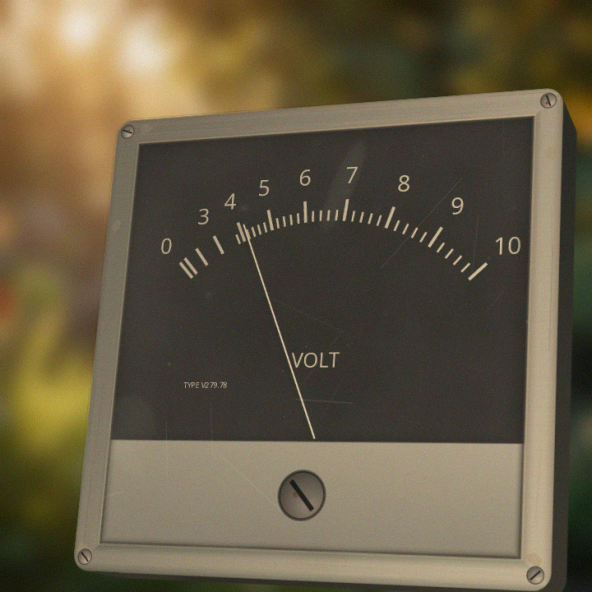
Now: {"value": 4.2, "unit": "V"}
